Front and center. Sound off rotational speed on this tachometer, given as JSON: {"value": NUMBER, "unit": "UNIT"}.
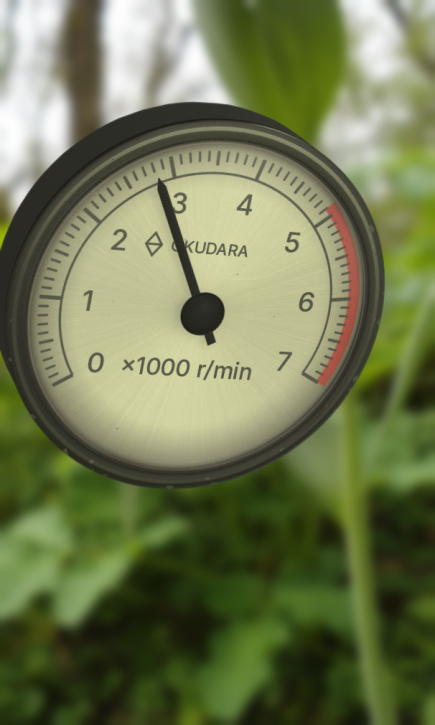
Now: {"value": 2800, "unit": "rpm"}
